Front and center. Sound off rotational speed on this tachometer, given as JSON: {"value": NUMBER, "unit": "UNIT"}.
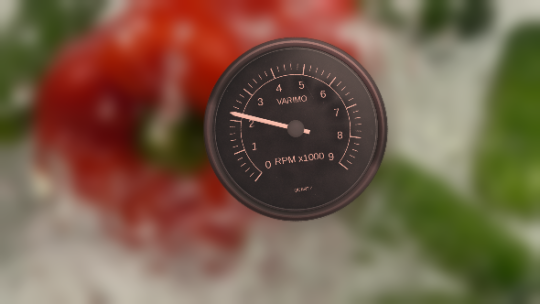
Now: {"value": 2200, "unit": "rpm"}
